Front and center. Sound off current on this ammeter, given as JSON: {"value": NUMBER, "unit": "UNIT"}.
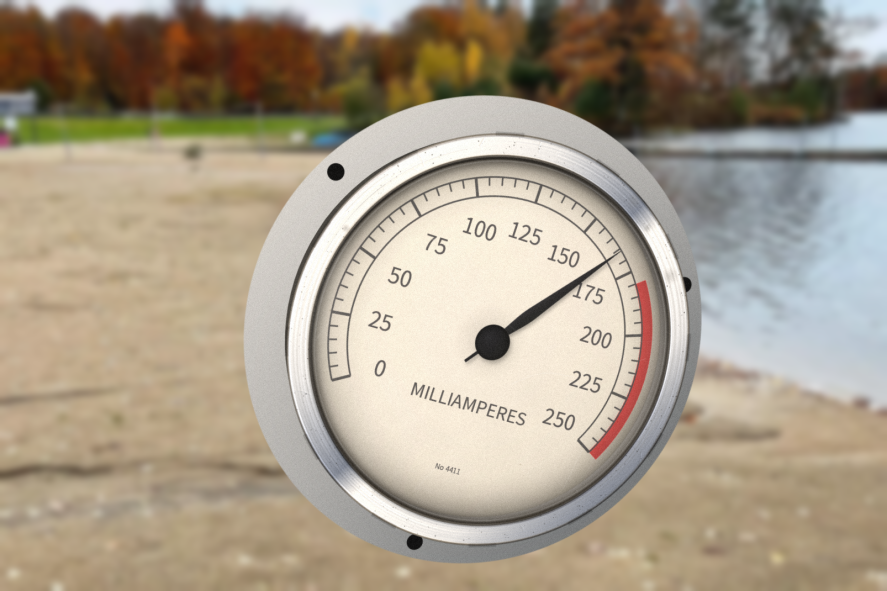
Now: {"value": 165, "unit": "mA"}
